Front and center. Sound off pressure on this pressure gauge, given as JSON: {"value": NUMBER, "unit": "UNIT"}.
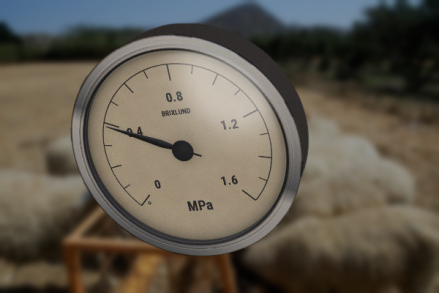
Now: {"value": 0.4, "unit": "MPa"}
